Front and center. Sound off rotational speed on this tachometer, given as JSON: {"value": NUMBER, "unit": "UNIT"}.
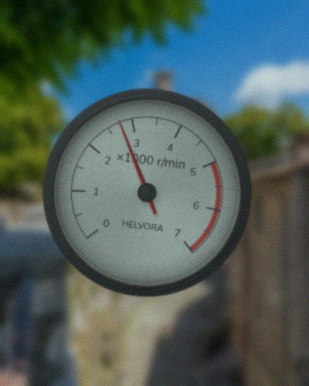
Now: {"value": 2750, "unit": "rpm"}
